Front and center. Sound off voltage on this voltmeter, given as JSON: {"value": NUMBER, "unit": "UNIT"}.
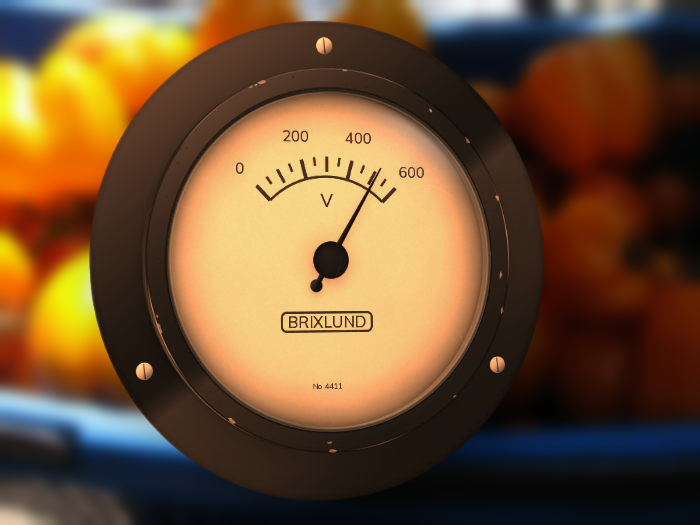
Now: {"value": 500, "unit": "V"}
